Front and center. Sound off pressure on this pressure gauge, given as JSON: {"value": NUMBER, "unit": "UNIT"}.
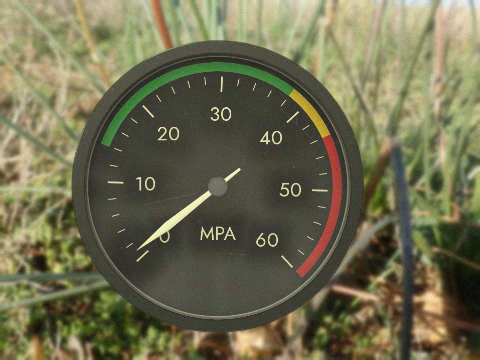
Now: {"value": 1, "unit": "MPa"}
